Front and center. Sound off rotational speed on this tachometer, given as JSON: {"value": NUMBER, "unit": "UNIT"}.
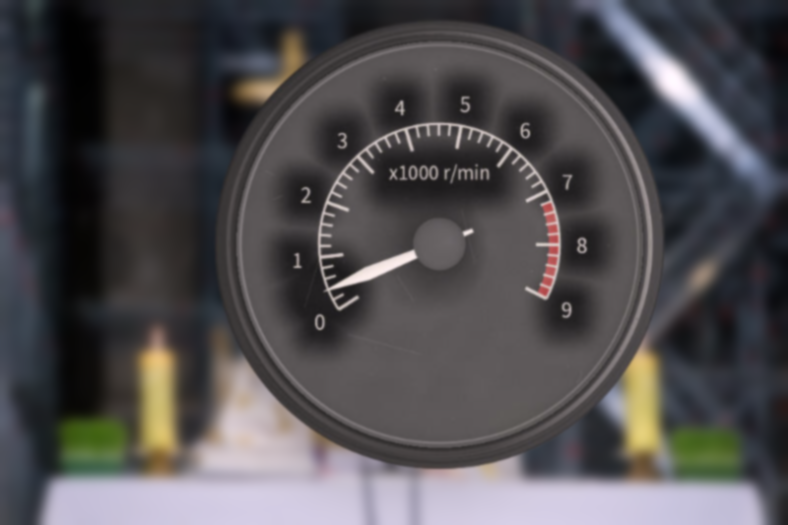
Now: {"value": 400, "unit": "rpm"}
